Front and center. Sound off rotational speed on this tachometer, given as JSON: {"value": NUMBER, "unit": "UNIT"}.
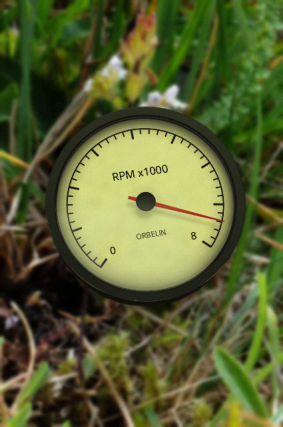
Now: {"value": 7400, "unit": "rpm"}
